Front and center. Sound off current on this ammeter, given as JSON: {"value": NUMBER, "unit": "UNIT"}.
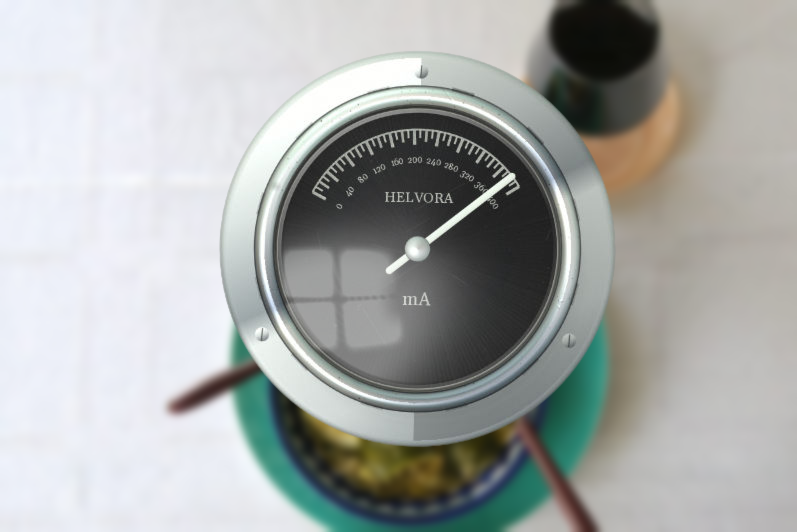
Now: {"value": 380, "unit": "mA"}
